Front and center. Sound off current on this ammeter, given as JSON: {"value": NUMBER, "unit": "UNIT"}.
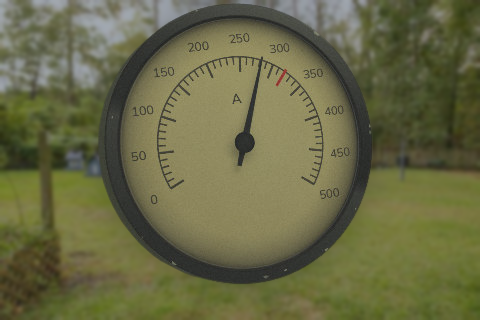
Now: {"value": 280, "unit": "A"}
